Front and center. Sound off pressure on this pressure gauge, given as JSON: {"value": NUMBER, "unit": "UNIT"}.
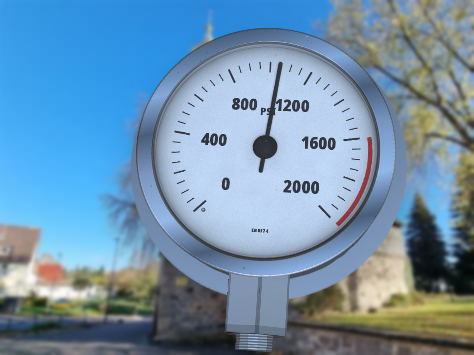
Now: {"value": 1050, "unit": "psi"}
